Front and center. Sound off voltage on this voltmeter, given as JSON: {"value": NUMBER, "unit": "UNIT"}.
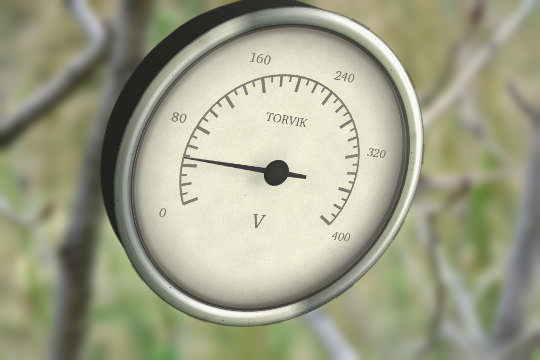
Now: {"value": 50, "unit": "V"}
